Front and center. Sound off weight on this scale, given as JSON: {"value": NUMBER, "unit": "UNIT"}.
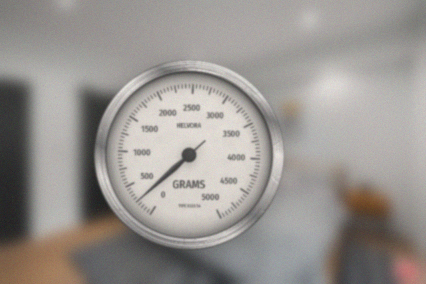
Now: {"value": 250, "unit": "g"}
